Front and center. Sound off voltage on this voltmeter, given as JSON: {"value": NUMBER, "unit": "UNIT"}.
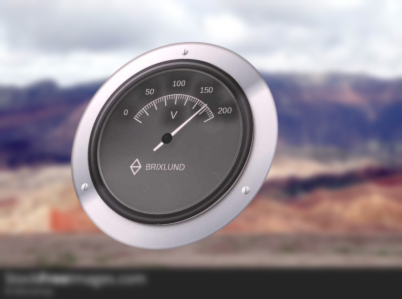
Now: {"value": 175, "unit": "V"}
